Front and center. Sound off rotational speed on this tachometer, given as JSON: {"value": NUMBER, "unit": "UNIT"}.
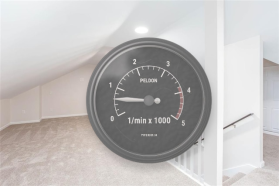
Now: {"value": 600, "unit": "rpm"}
